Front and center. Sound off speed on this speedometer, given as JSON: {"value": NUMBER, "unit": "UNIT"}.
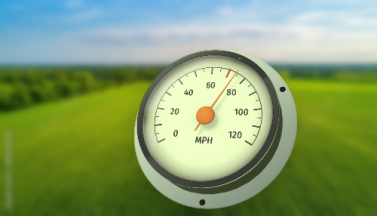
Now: {"value": 75, "unit": "mph"}
